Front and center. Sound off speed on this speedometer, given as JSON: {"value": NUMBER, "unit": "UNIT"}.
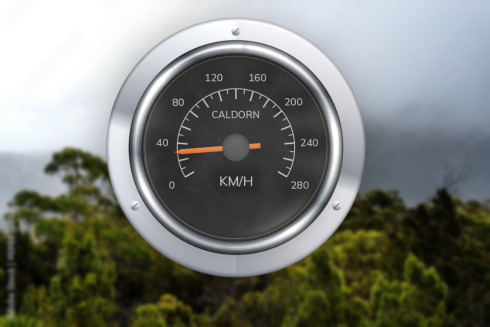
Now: {"value": 30, "unit": "km/h"}
